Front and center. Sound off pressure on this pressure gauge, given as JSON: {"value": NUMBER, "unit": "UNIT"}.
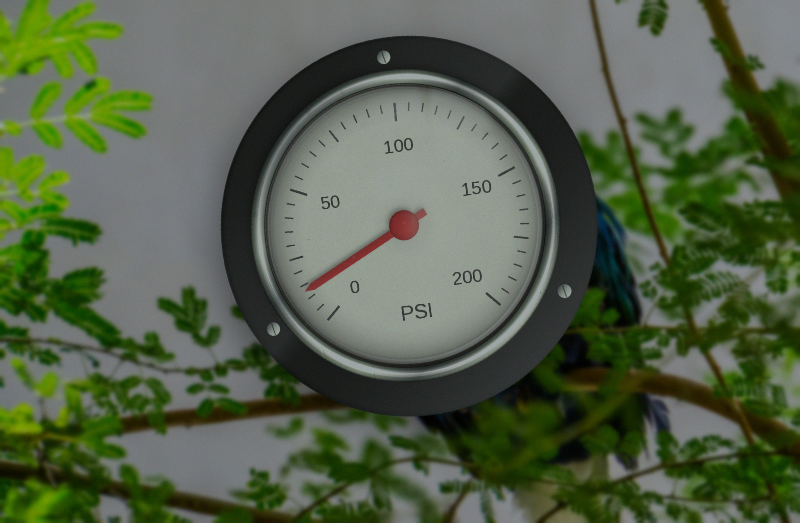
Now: {"value": 12.5, "unit": "psi"}
